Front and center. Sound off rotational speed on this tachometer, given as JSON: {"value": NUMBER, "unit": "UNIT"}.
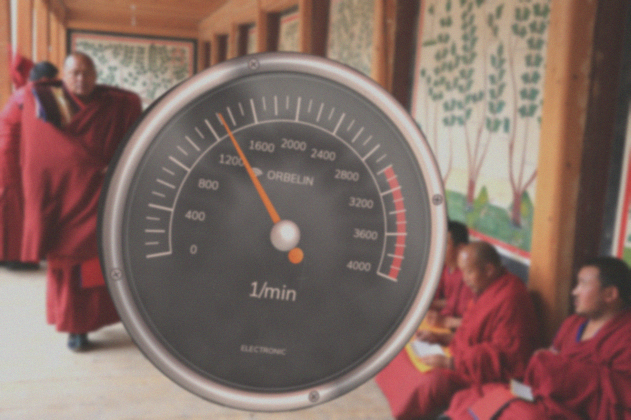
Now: {"value": 1300, "unit": "rpm"}
